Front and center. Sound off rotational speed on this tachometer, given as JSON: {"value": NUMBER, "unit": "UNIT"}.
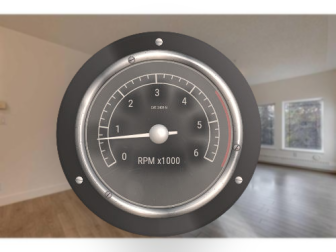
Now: {"value": 700, "unit": "rpm"}
